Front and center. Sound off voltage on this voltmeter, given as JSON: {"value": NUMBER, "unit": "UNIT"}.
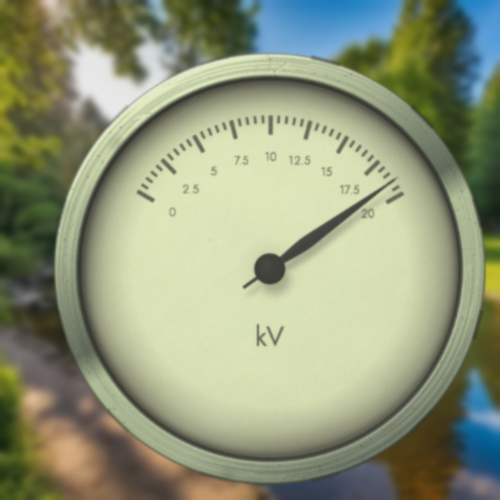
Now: {"value": 19, "unit": "kV"}
